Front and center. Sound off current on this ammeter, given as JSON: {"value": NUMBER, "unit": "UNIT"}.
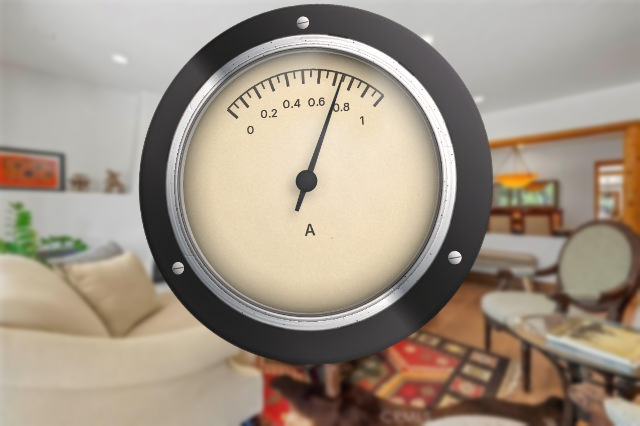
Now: {"value": 0.75, "unit": "A"}
